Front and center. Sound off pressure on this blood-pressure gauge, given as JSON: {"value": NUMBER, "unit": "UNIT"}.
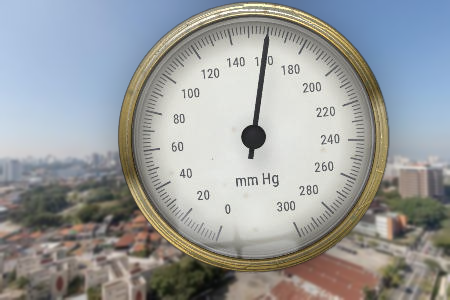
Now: {"value": 160, "unit": "mmHg"}
